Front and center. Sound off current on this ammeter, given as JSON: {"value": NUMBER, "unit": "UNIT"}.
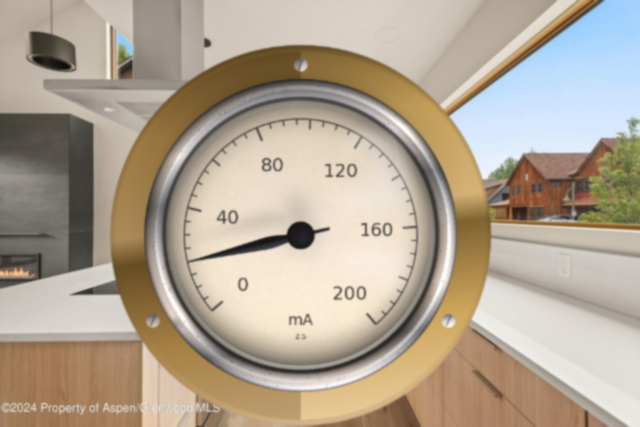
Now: {"value": 20, "unit": "mA"}
